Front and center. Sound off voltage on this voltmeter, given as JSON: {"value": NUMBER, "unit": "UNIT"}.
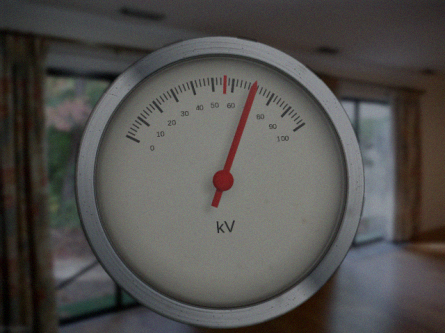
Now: {"value": 70, "unit": "kV"}
